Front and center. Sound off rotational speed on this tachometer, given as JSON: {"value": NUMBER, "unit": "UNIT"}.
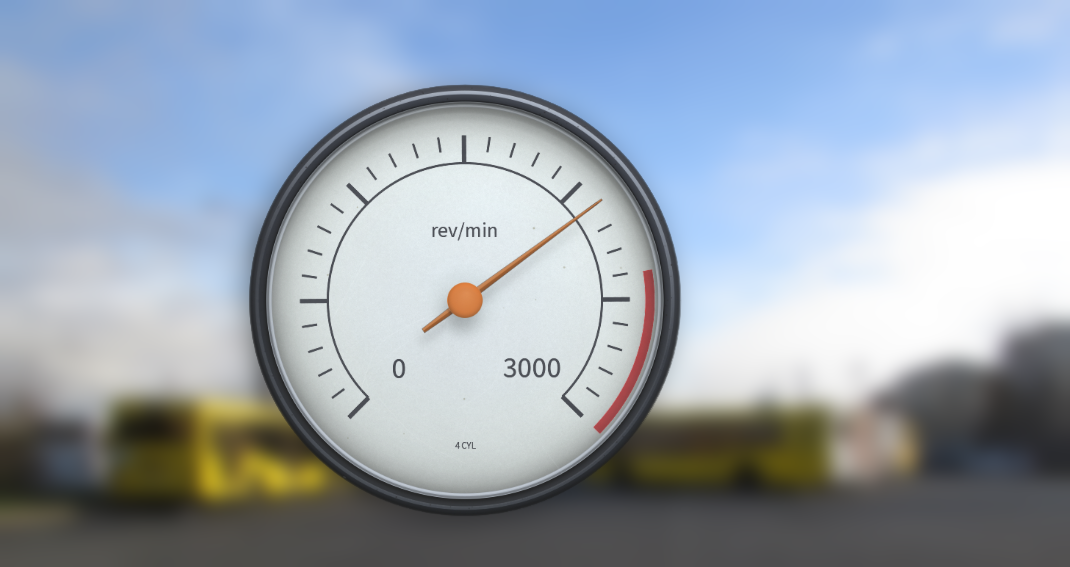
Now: {"value": 2100, "unit": "rpm"}
